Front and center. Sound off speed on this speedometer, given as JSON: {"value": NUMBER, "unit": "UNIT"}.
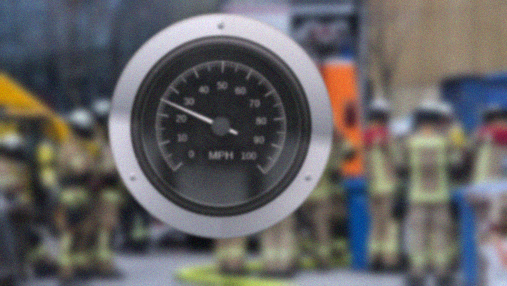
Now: {"value": 25, "unit": "mph"}
